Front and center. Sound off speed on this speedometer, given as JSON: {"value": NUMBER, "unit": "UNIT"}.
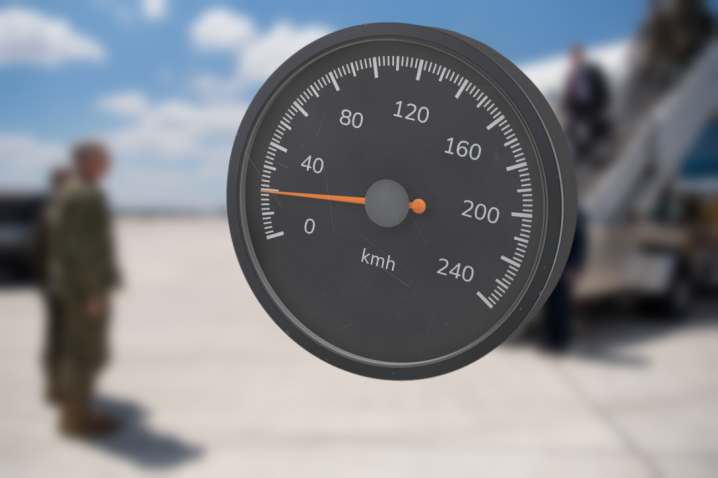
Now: {"value": 20, "unit": "km/h"}
